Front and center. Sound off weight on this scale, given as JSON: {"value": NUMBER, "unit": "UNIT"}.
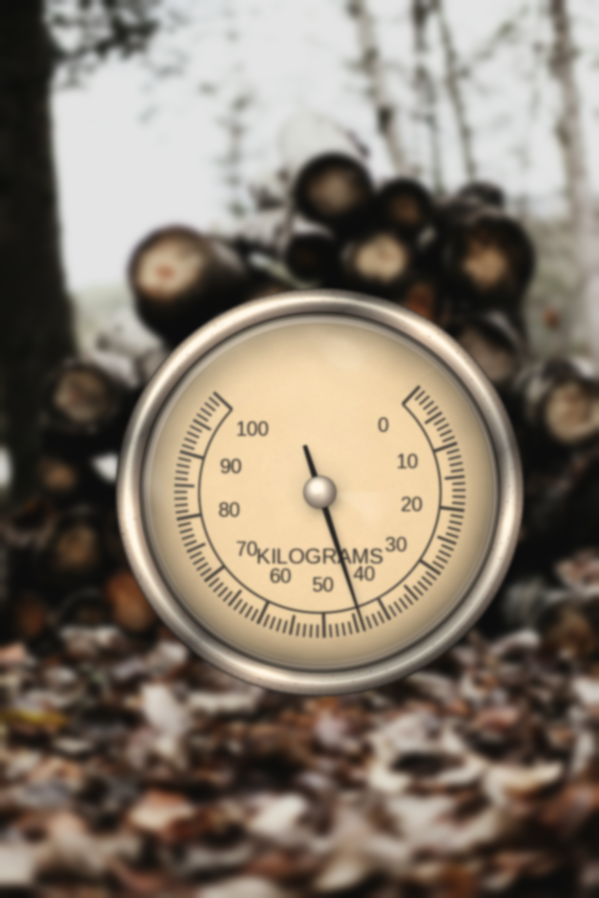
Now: {"value": 44, "unit": "kg"}
